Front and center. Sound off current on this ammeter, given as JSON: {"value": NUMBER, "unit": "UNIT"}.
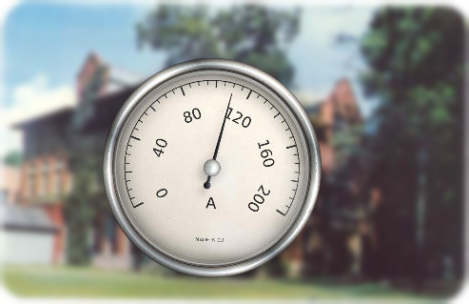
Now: {"value": 110, "unit": "A"}
